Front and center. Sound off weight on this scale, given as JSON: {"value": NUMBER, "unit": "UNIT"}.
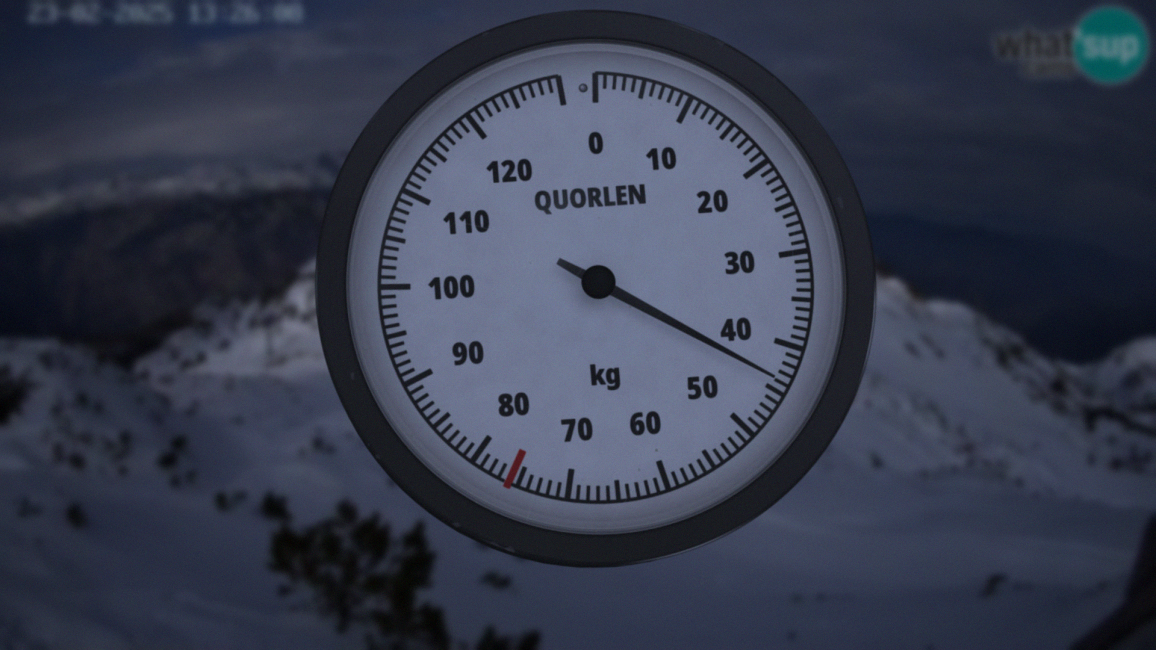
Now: {"value": 44, "unit": "kg"}
